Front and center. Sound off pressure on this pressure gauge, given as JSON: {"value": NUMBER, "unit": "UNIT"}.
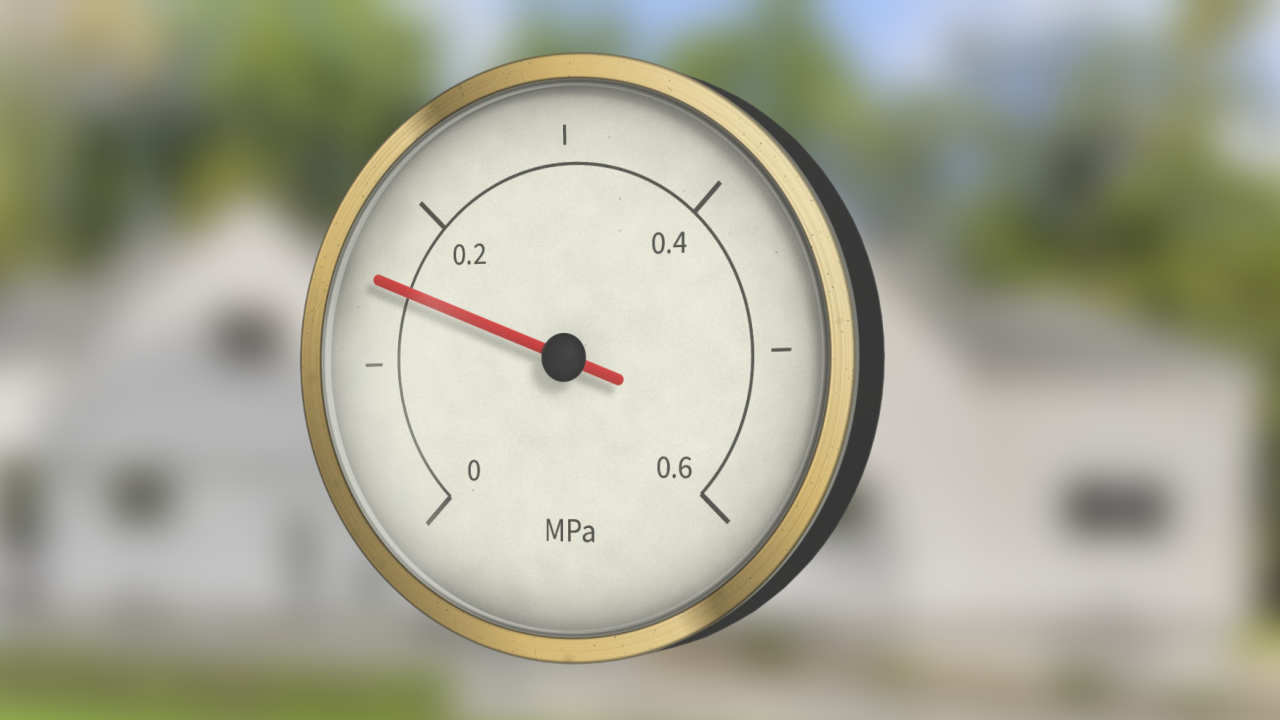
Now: {"value": 0.15, "unit": "MPa"}
